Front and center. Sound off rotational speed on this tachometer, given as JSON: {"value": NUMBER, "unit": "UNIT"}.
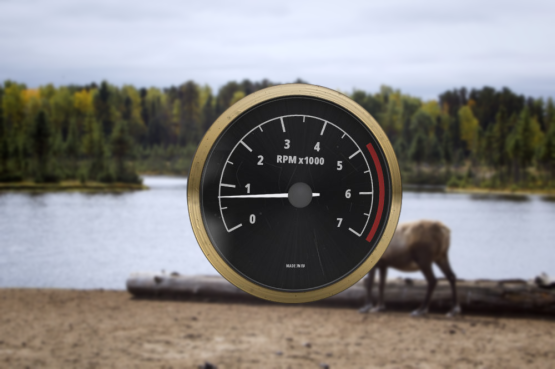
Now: {"value": 750, "unit": "rpm"}
